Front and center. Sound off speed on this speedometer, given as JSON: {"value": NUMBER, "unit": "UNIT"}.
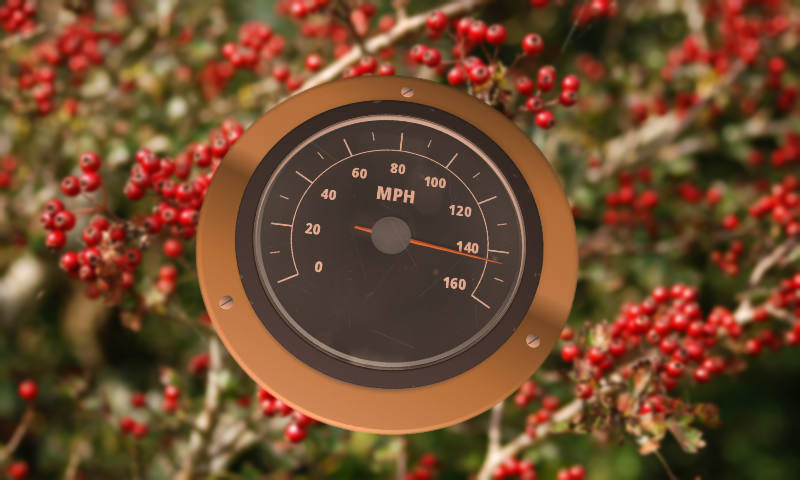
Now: {"value": 145, "unit": "mph"}
